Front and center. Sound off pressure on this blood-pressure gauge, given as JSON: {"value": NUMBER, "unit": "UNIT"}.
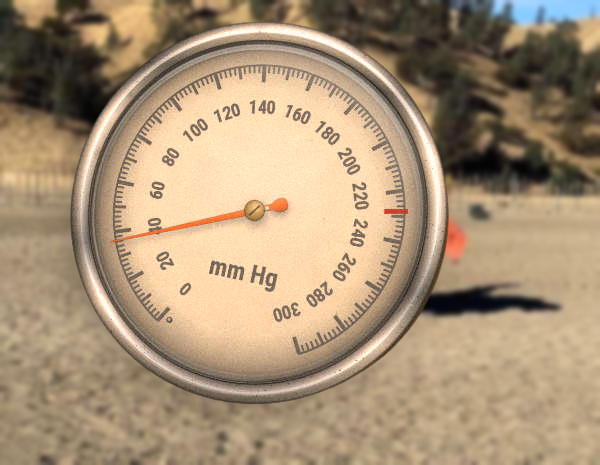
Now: {"value": 36, "unit": "mmHg"}
